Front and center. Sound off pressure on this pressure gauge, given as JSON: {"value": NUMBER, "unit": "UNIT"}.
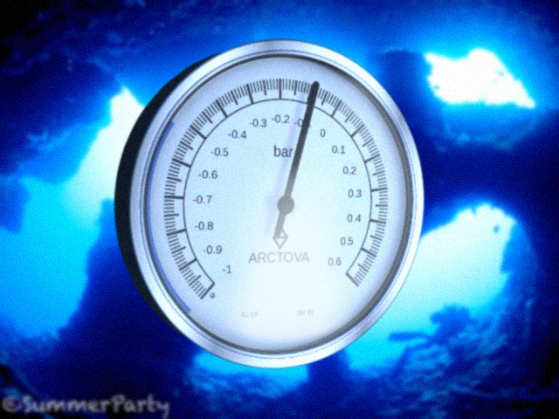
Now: {"value": -0.1, "unit": "bar"}
